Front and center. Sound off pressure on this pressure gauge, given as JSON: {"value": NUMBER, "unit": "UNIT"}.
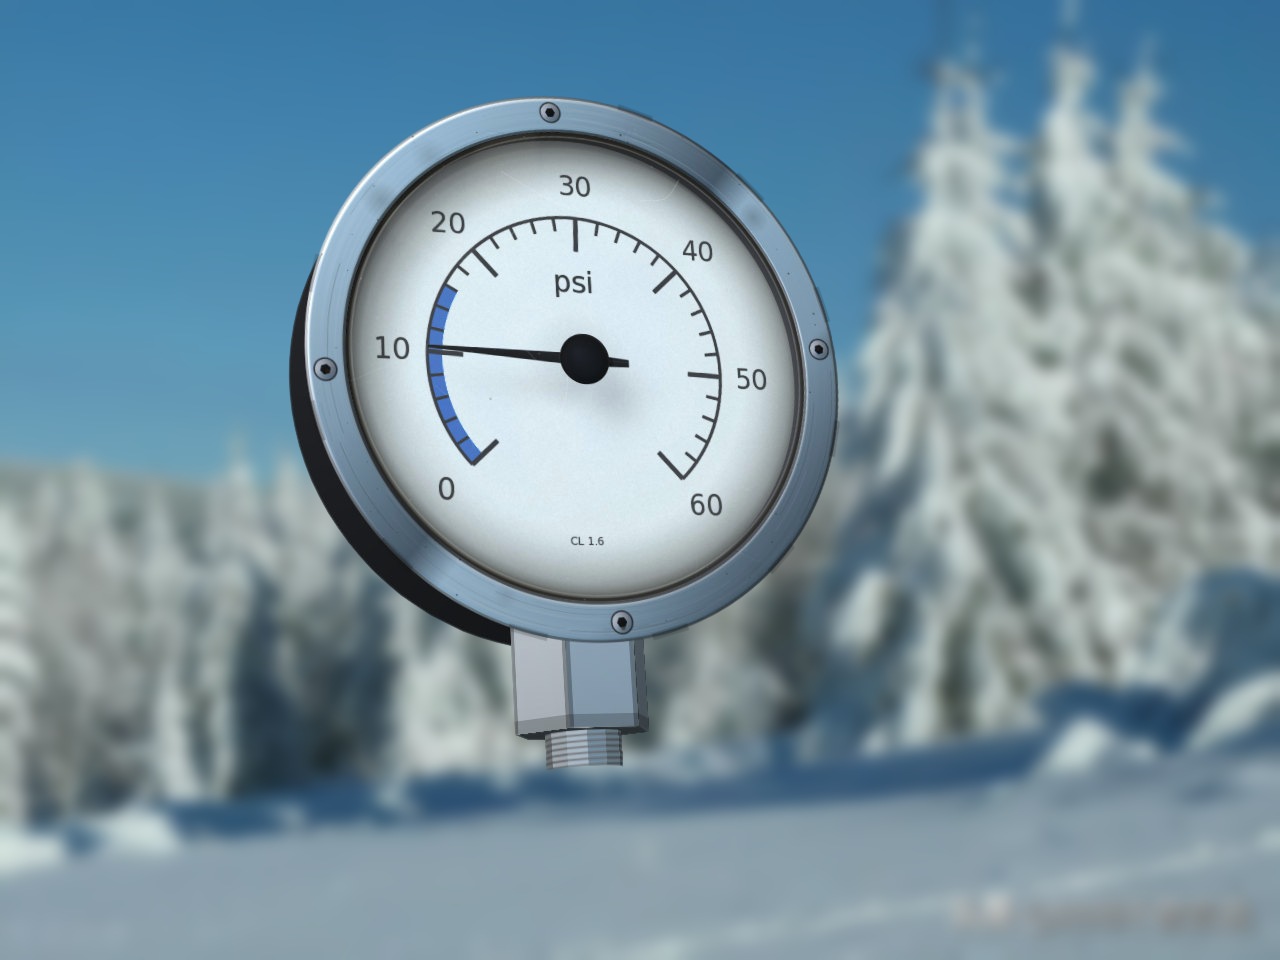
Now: {"value": 10, "unit": "psi"}
